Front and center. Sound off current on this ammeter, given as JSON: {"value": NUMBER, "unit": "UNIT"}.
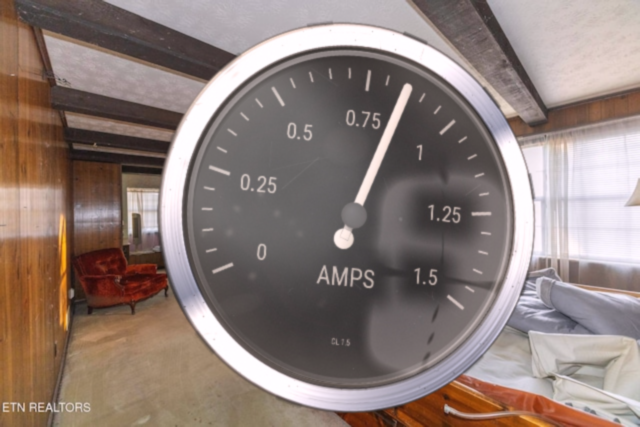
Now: {"value": 0.85, "unit": "A"}
